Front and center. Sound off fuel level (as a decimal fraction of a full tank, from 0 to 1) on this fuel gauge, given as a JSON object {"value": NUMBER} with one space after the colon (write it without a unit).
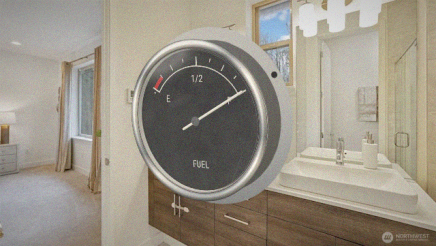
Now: {"value": 1}
